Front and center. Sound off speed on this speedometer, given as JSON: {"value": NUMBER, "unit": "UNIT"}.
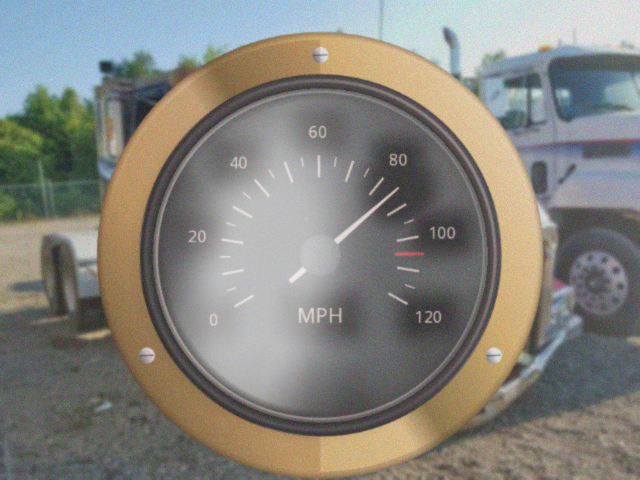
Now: {"value": 85, "unit": "mph"}
